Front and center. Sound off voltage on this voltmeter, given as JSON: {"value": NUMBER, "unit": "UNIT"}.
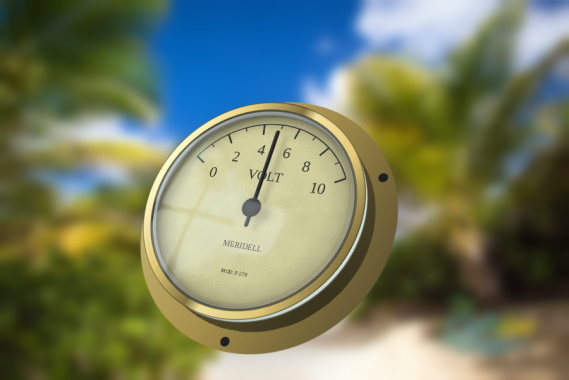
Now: {"value": 5, "unit": "V"}
